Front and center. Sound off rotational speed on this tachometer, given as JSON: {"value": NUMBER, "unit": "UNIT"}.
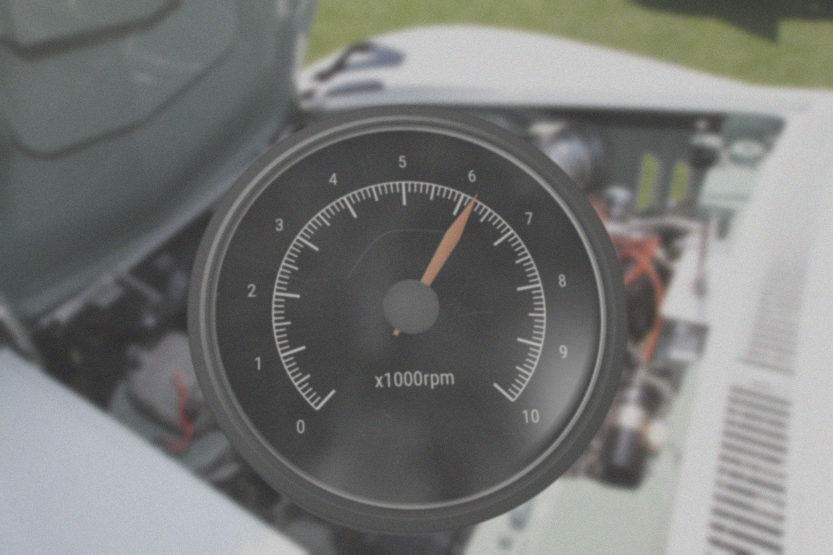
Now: {"value": 6200, "unit": "rpm"}
